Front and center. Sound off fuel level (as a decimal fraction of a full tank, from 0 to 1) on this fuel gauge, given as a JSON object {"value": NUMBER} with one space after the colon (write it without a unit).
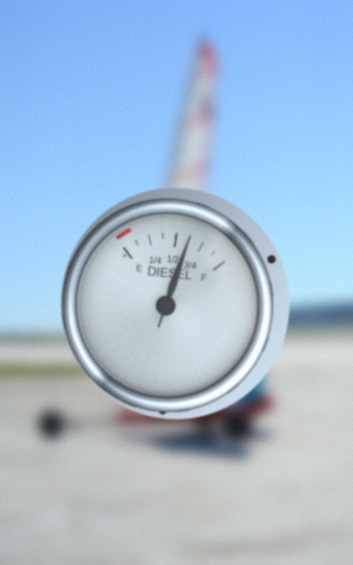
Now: {"value": 0.625}
